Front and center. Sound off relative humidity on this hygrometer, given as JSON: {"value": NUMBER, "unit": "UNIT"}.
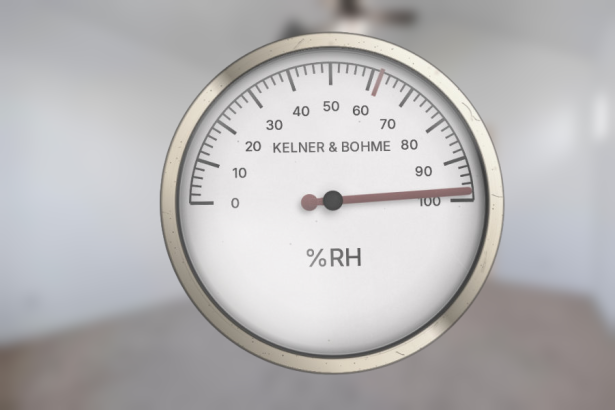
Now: {"value": 98, "unit": "%"}
